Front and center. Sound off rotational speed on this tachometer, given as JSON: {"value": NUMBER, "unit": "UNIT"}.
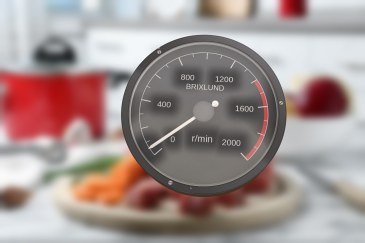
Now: {"value": 50, "unit": "rpm"}
